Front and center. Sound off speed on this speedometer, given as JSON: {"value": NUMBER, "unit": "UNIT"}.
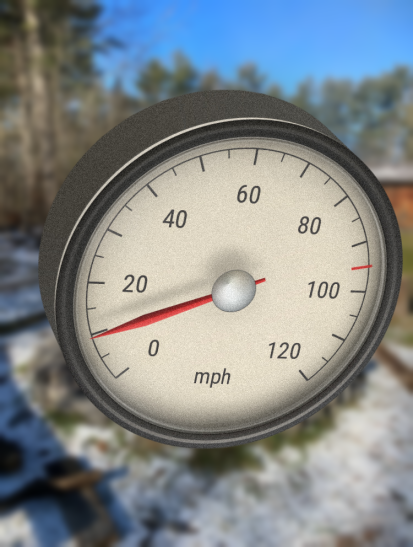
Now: {"value": 10, "unit": "mph"}
